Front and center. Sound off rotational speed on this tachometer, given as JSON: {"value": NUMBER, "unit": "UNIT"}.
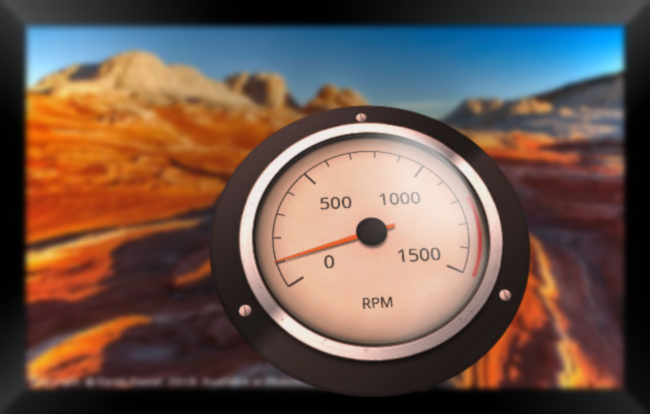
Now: {"value": 100, "unit": "rpm"}
